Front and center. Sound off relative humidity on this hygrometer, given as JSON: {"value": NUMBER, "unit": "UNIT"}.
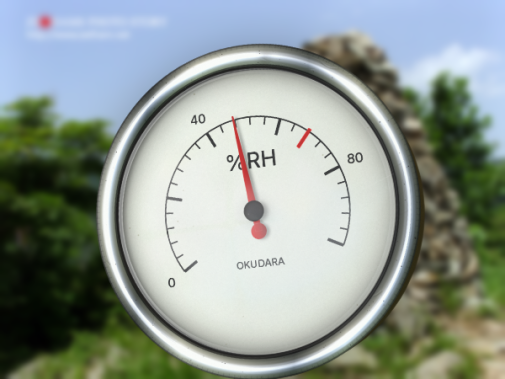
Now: {"value": 48, "unit": "%"}
